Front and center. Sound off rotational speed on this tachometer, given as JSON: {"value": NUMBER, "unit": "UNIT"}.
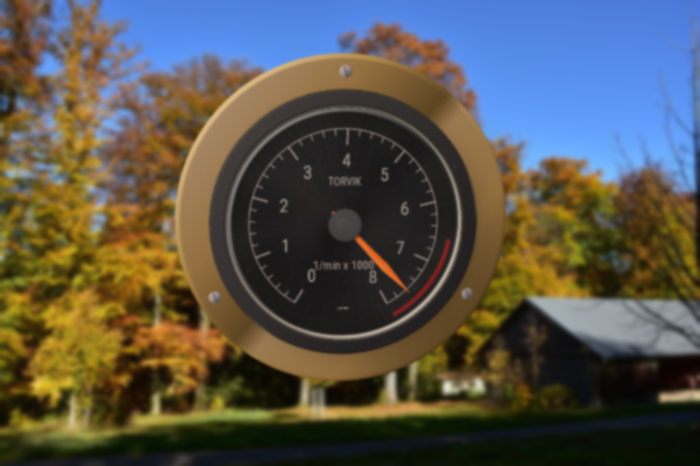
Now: {"value": 7600, "unit": "rpm"}
